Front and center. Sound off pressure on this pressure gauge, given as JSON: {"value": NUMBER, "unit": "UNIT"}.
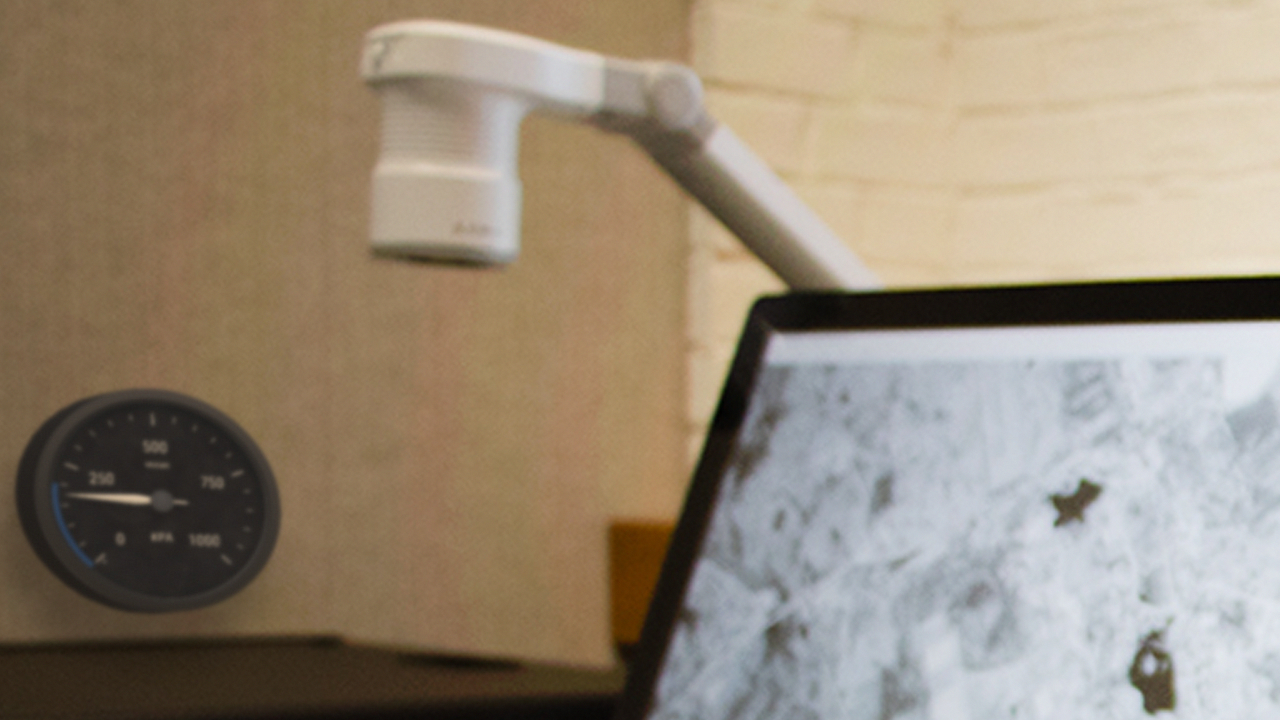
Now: {"value": 175, "unit": "kPa"}
